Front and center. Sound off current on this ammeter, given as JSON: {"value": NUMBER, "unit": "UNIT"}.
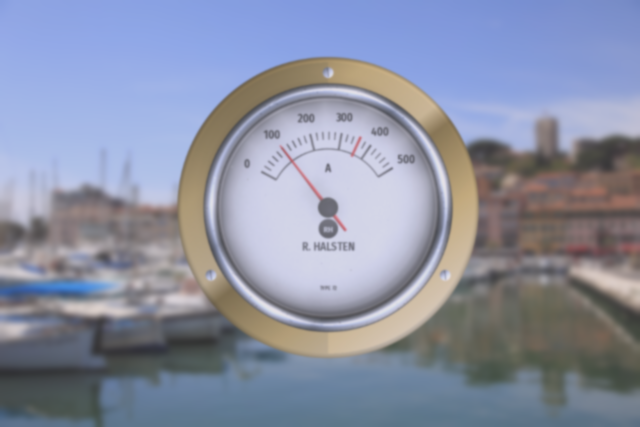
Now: {"value": 100, "unit": "A"}
